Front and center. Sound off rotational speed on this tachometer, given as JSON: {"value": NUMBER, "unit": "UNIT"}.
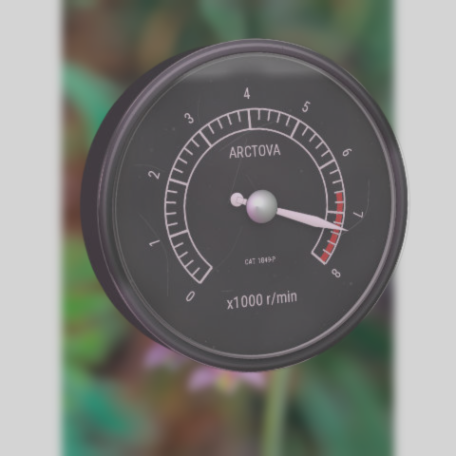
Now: {"value": 7300, "unit": "rpm"}
